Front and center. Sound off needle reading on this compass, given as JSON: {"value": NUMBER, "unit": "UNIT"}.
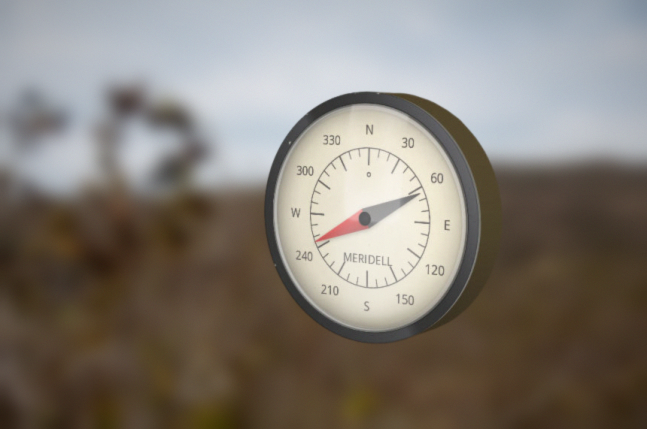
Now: {"value": 245, "unit": "°"}
